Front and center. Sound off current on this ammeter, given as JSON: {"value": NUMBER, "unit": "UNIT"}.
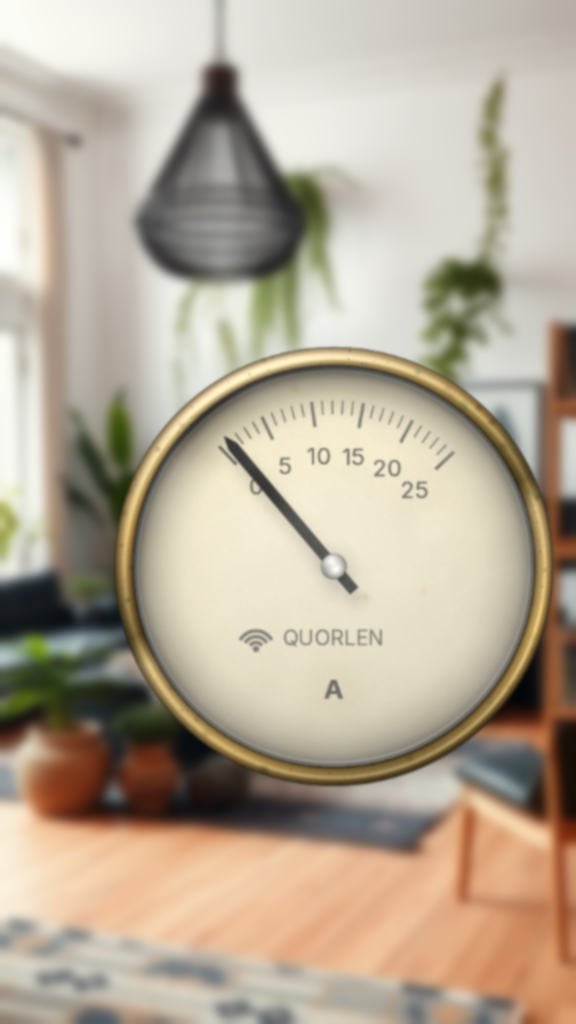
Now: {"value": 1, "unit": "A"}
